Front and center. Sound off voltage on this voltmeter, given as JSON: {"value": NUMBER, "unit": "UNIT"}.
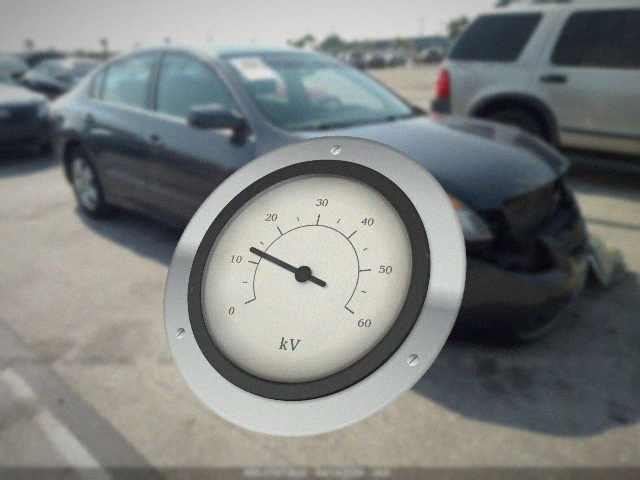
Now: {"value": 12.5, "unit": "kV"}
